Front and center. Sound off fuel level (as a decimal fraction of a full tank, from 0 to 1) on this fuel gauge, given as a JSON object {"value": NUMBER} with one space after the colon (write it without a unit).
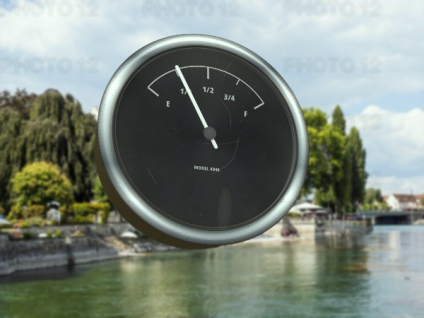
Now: {"value": 0.25}
